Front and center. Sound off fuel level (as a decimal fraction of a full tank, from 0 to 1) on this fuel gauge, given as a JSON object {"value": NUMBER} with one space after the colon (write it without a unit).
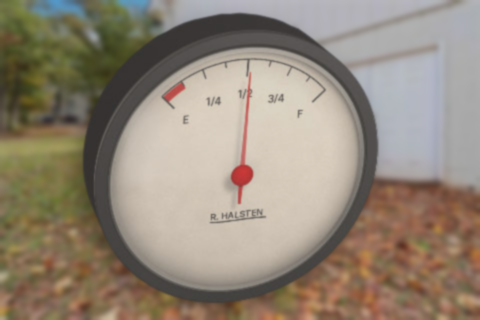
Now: {"value": 0.5}
